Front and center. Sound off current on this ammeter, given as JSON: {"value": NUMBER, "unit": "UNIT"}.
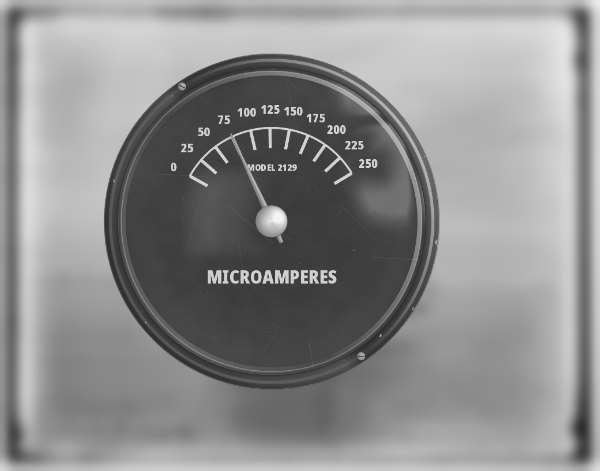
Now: {"value": 75, "unit": "µA"}
